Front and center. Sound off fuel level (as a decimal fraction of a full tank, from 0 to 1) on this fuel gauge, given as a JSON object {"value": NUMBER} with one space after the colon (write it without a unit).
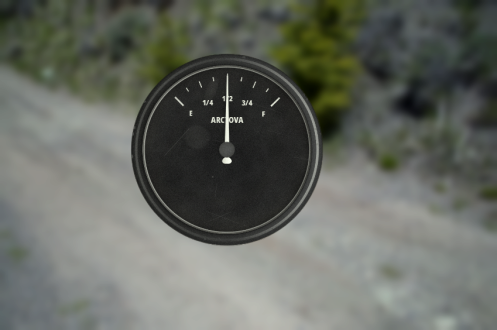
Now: {"value": 0.5}
